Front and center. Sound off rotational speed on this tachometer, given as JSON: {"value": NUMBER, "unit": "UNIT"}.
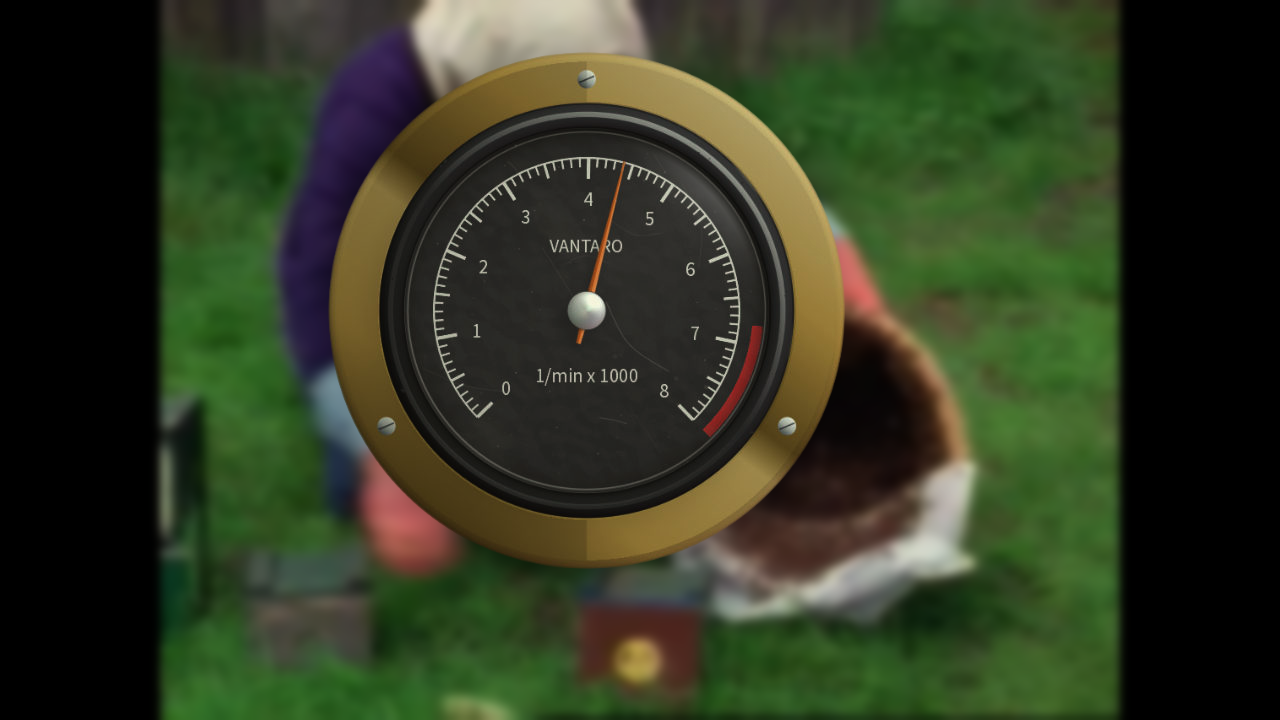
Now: {"value": 4400, "unit": "rpm"}
